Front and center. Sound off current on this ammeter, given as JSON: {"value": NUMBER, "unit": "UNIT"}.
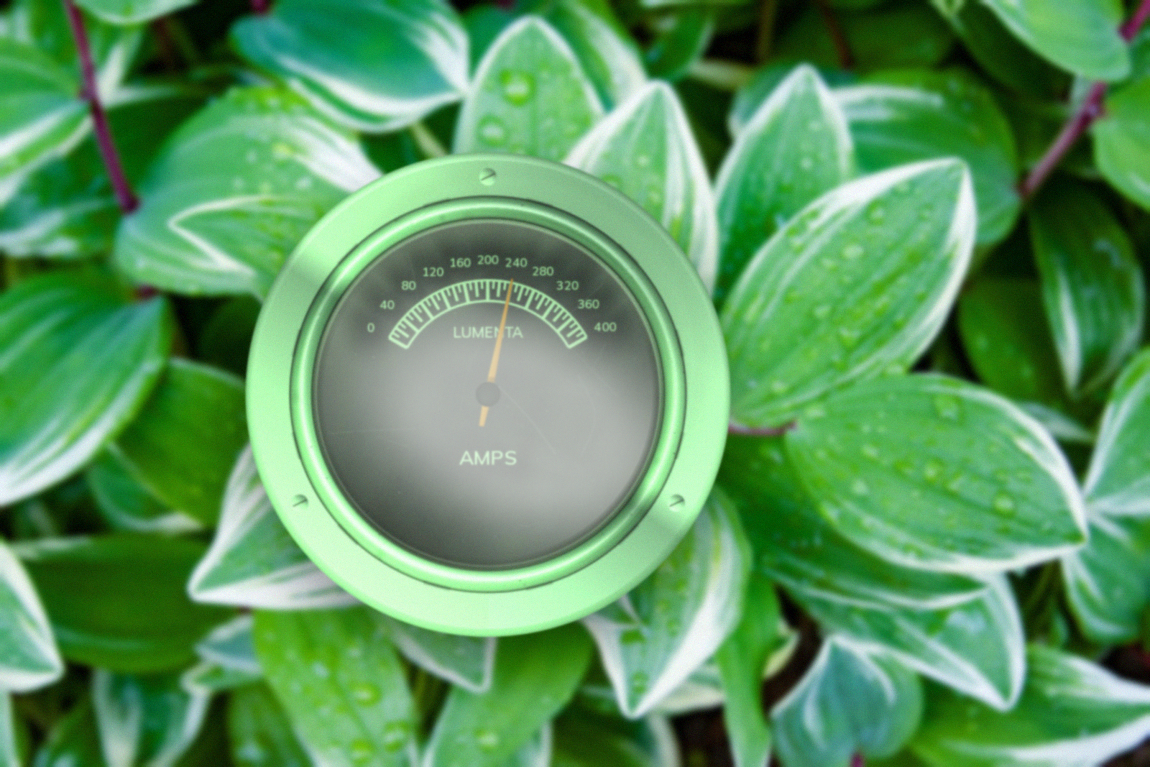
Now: {"value": 240, "unit": "A"}
